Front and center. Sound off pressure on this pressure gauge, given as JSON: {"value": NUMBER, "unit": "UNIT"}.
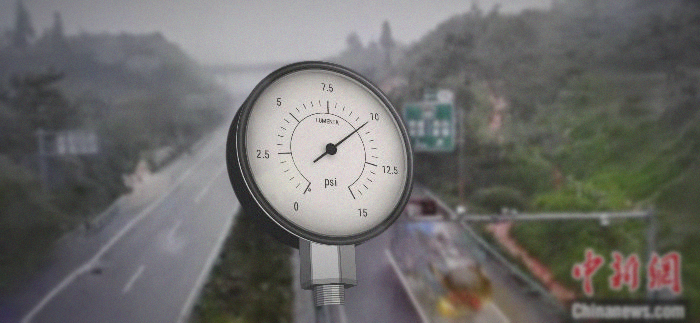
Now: {"value": 10, "unit": "psi"}
